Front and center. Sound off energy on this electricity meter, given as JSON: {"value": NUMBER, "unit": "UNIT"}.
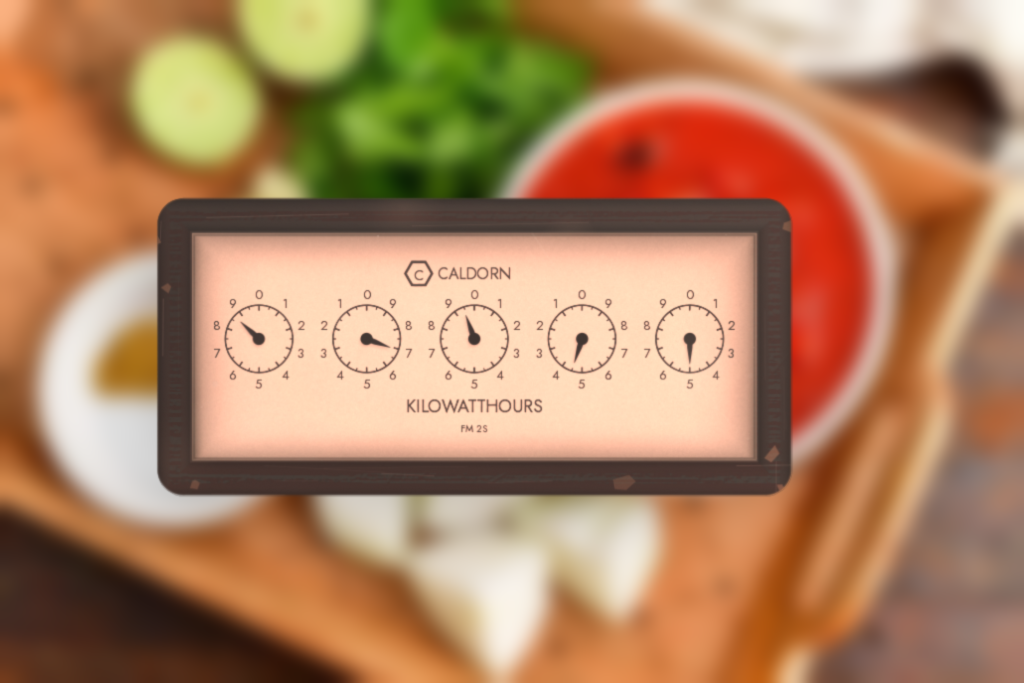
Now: {"value": 86945, "unit": "kWh"}
